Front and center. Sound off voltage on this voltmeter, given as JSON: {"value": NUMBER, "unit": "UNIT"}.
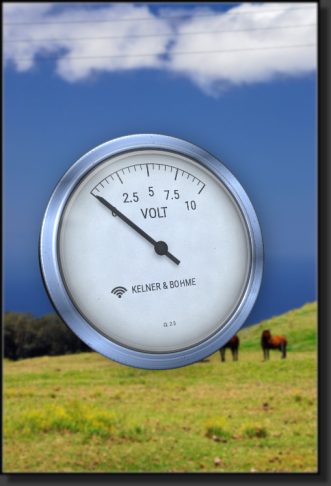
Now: {"value": 0, "unit": "V"}
